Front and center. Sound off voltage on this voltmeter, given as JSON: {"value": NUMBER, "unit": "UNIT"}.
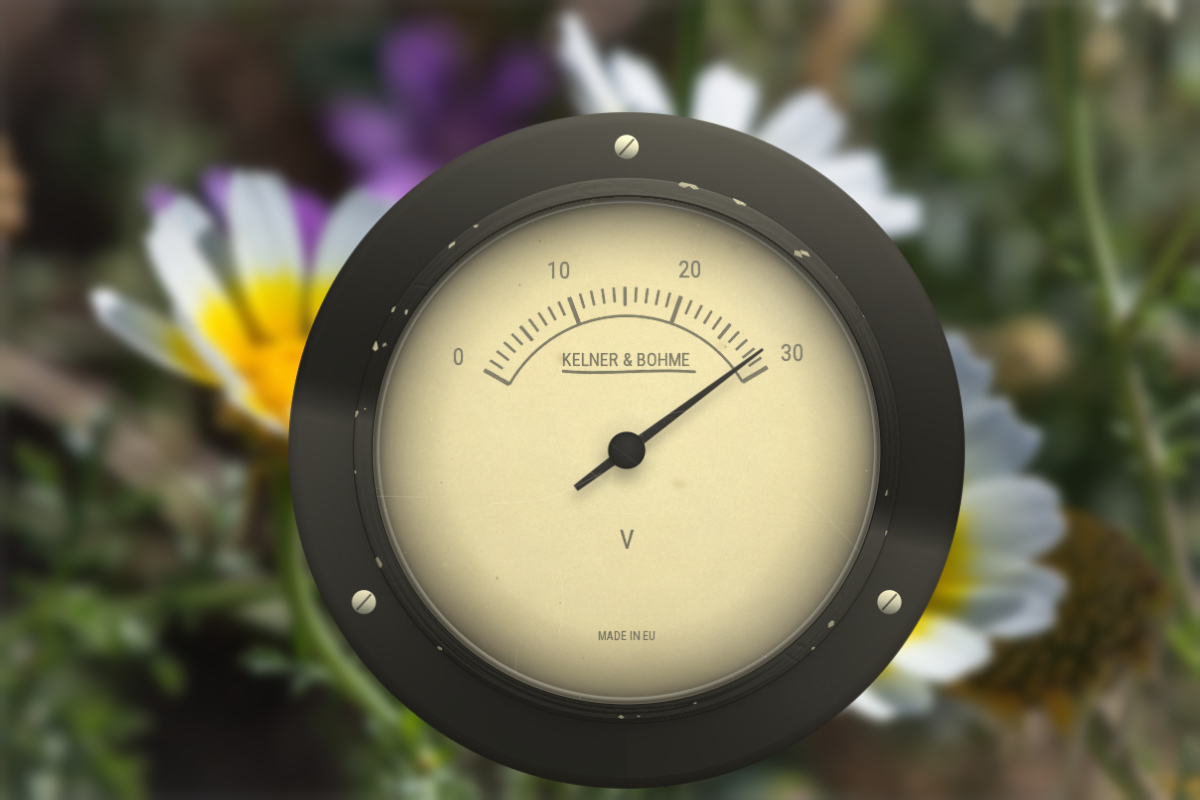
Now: {"value": 28.5, "unit": "V"}
